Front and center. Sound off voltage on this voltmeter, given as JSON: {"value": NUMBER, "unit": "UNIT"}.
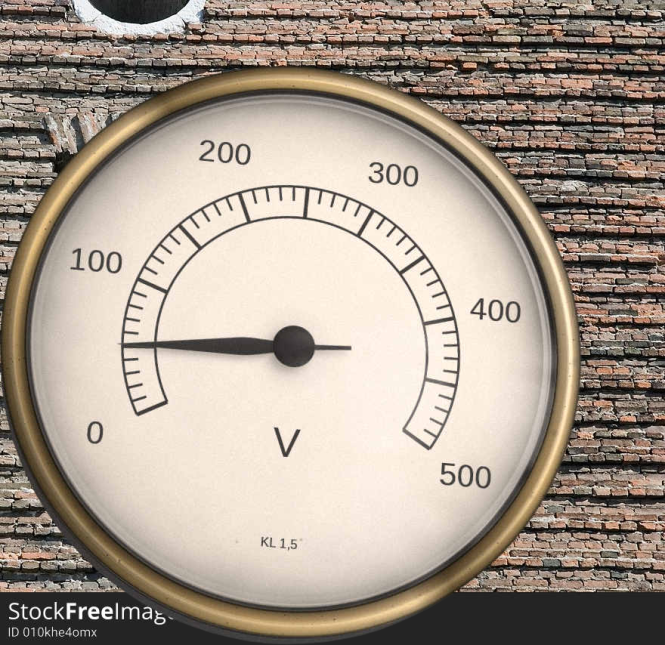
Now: {"value": 50, "unit": "V"}
